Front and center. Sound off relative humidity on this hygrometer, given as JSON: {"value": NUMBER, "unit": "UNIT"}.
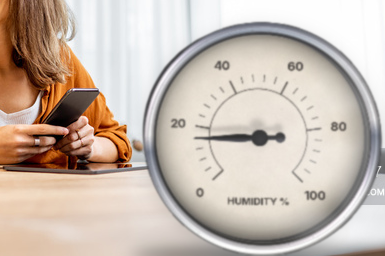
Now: {"value": 16, "unit": "%"}
